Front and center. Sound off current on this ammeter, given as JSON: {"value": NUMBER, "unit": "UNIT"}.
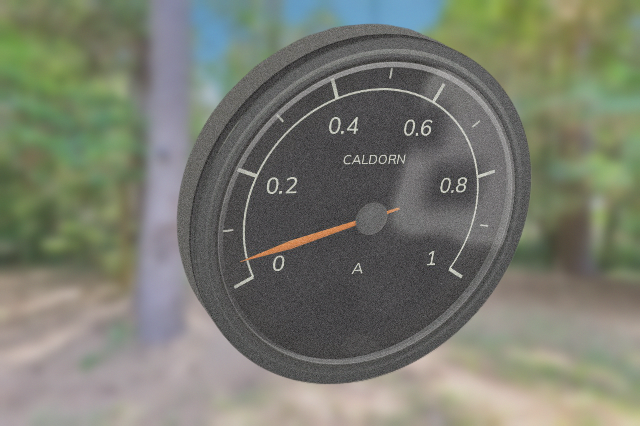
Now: {"value": 0.05, "unit": "A"}
